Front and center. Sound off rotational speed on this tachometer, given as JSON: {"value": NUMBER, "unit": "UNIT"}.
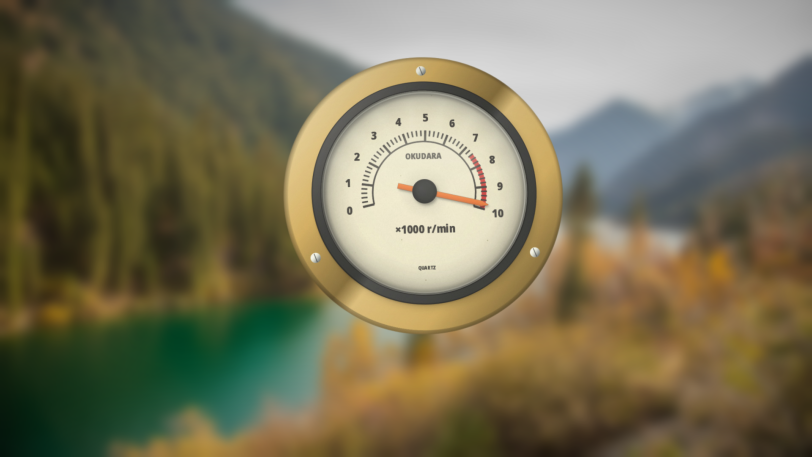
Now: {"value": 9800, "unit": "rpm"}
